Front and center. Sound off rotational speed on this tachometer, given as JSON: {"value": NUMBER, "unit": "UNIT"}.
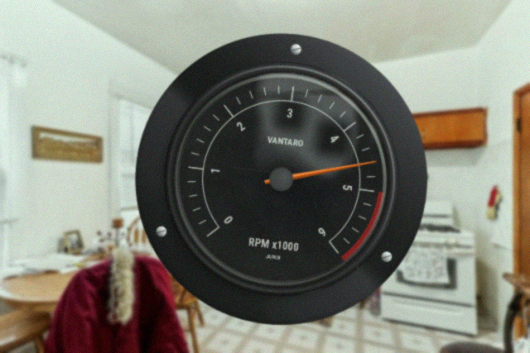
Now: {"value": 4600, "unit": "rpm"}
